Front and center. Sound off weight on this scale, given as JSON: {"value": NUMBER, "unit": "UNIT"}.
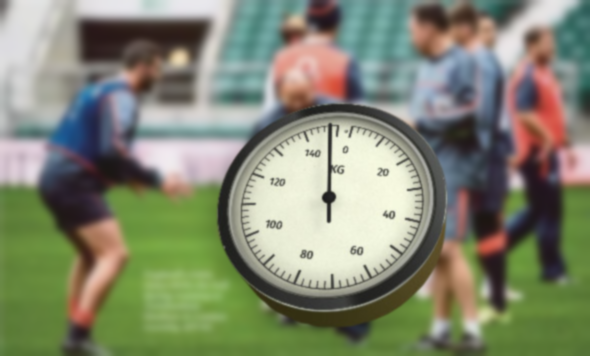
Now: {"value": 148, "unit": "kg"}
